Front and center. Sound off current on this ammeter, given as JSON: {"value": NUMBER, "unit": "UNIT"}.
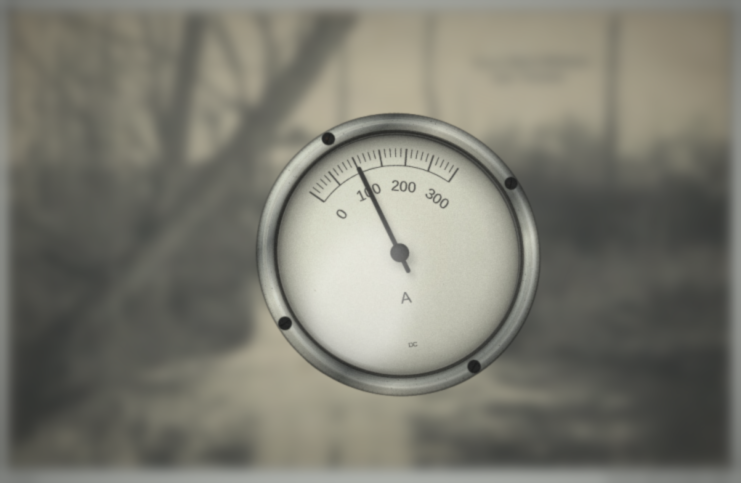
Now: {"value": 100, "unit": "A"}
